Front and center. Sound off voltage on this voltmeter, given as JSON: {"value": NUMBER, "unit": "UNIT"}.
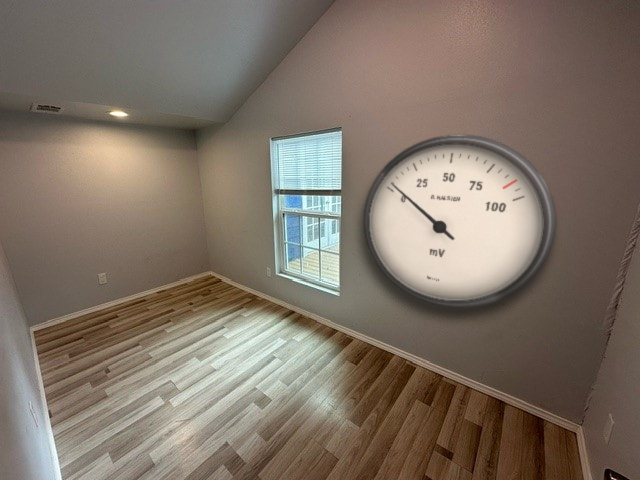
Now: {"value": 5, "unit": "mV"}
